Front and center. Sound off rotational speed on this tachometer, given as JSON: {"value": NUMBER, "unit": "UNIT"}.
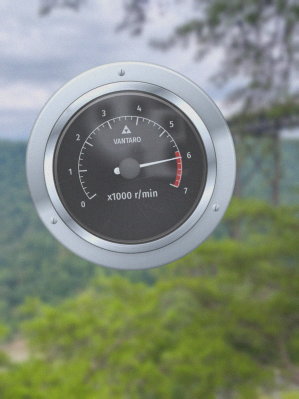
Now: {"value": 6000, "unit": "rpm"}
